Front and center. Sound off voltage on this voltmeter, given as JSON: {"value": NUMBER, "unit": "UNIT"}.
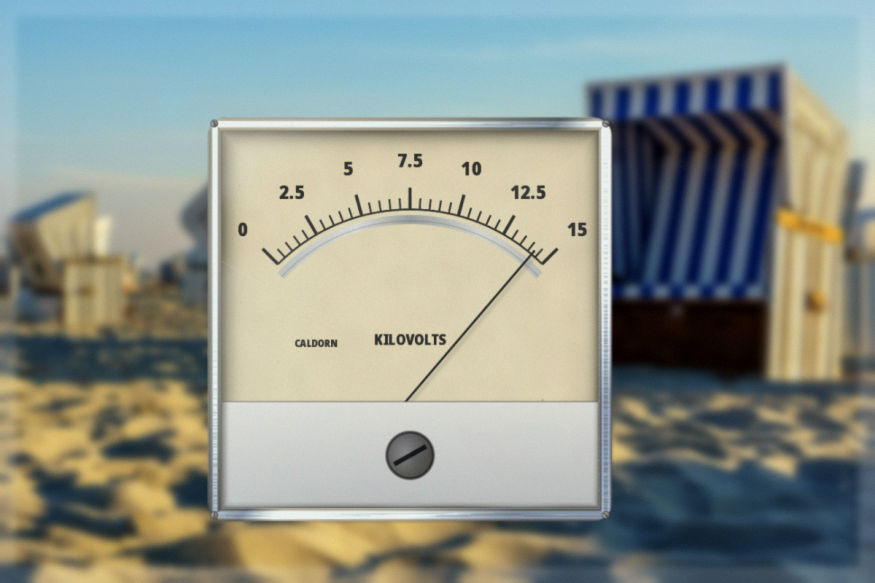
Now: {"value": 14.25, "unit": "kV"}
